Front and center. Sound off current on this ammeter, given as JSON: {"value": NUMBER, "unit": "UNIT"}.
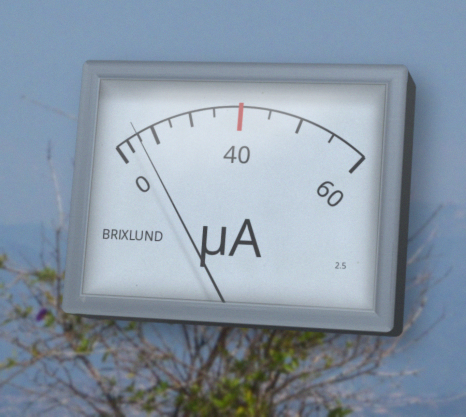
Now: {"value": 15, "unit": "µA"}
